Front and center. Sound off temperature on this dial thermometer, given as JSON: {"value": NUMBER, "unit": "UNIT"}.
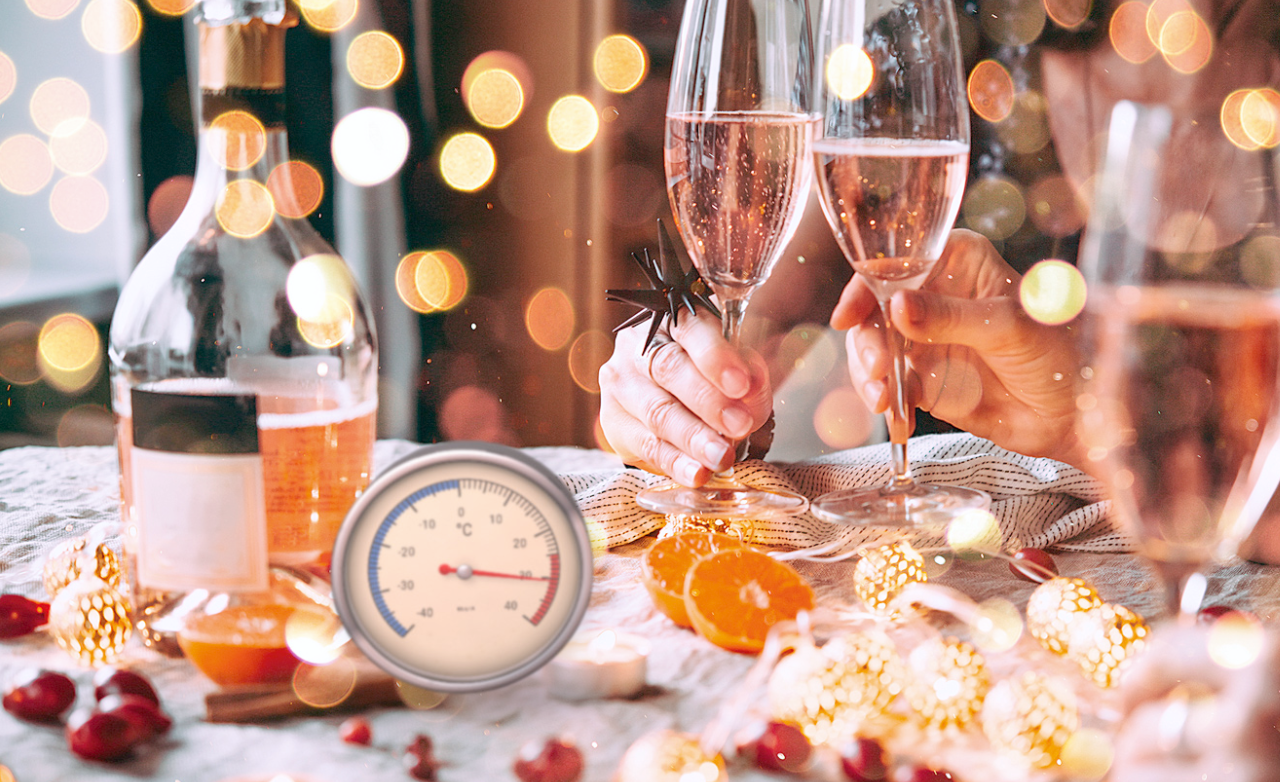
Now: {"value": 30, "unit": "°C"}
